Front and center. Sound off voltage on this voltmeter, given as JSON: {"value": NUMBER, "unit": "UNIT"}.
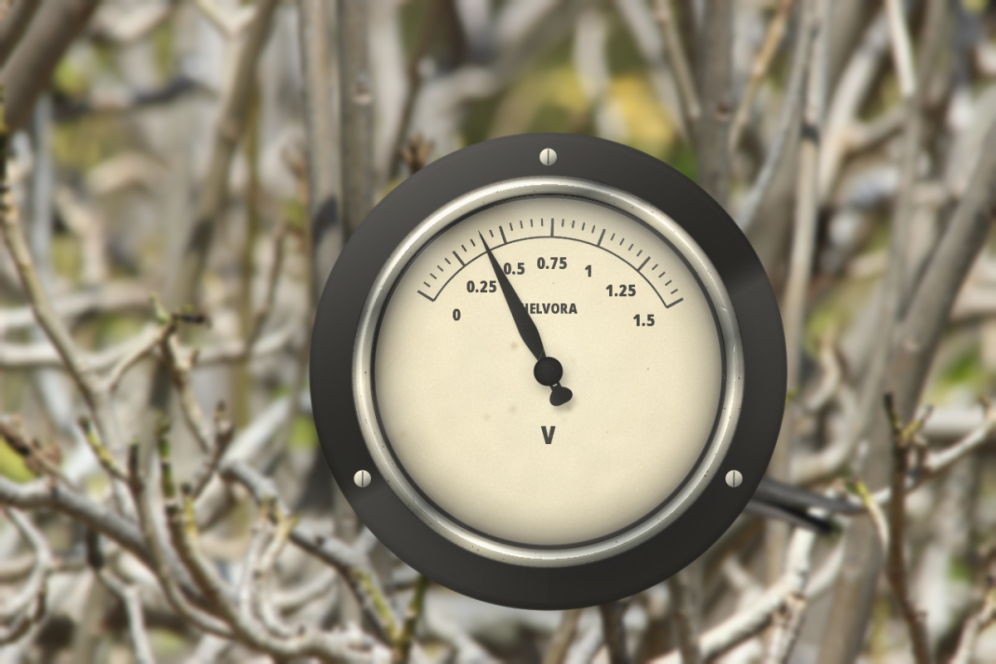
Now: {"value": 0.4, "unit": "V"}
